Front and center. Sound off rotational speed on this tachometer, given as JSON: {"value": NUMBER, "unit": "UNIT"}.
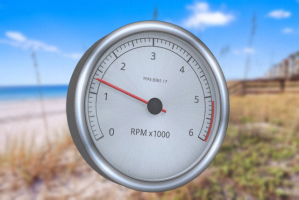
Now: {"value": 1300, "unit": "rpm"}
